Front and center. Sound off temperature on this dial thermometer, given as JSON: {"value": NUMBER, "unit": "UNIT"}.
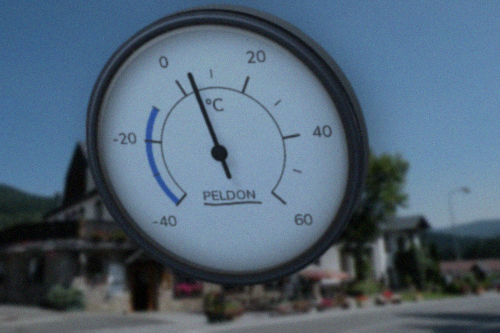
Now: {"value": 5, "unit": "°C"}
